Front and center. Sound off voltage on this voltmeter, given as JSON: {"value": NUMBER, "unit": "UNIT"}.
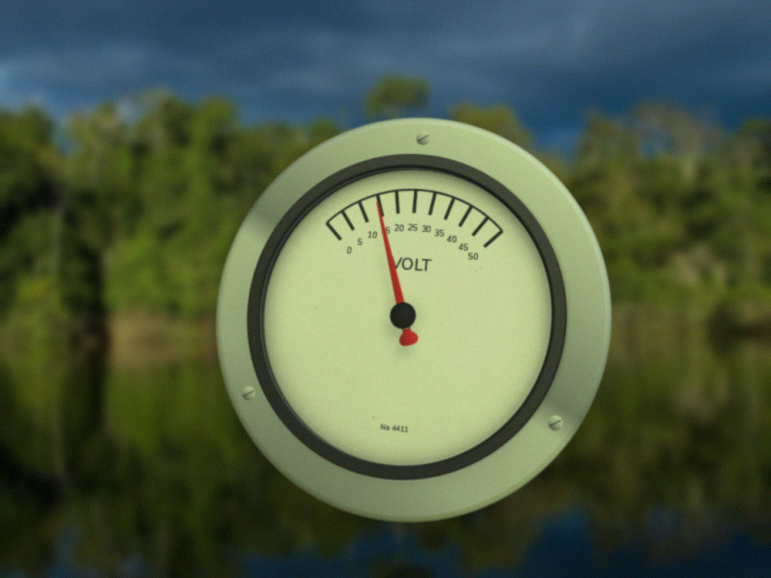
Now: {"value": 15, "unit": "V"}
